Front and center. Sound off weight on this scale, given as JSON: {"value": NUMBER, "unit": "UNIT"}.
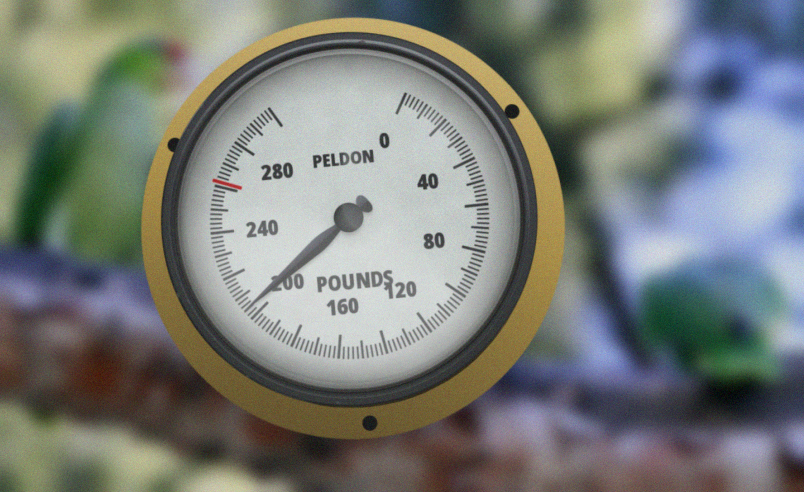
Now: {"value": 204, "unit": "lb"}
